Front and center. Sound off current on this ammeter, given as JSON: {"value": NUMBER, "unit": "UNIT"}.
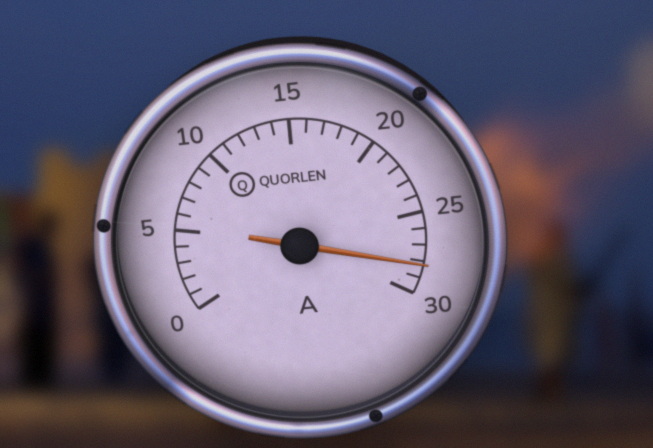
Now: {"value": 28, "unit": "A"}
